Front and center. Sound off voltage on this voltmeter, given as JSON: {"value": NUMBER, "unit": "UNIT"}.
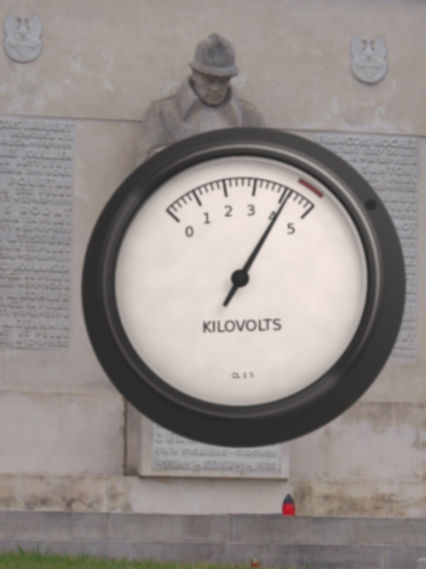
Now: {"value": 4.2, "unit": "kV"}
